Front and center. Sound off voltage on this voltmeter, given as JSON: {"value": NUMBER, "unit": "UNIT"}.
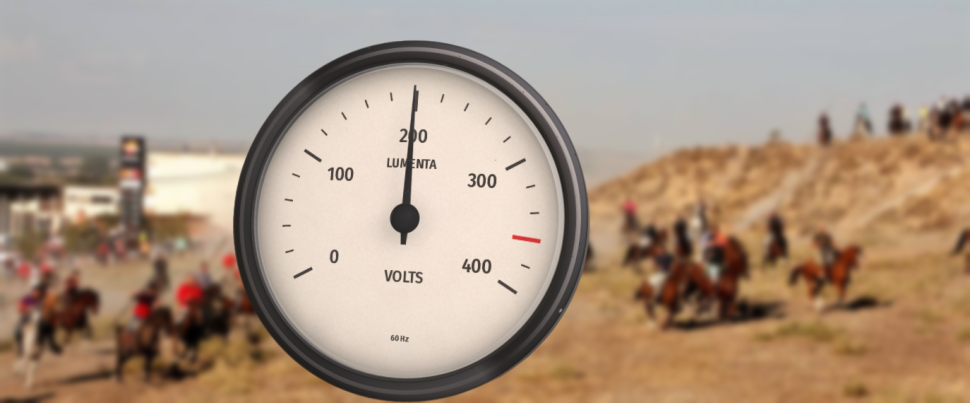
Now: {"value": 200, "unit": "V"}
